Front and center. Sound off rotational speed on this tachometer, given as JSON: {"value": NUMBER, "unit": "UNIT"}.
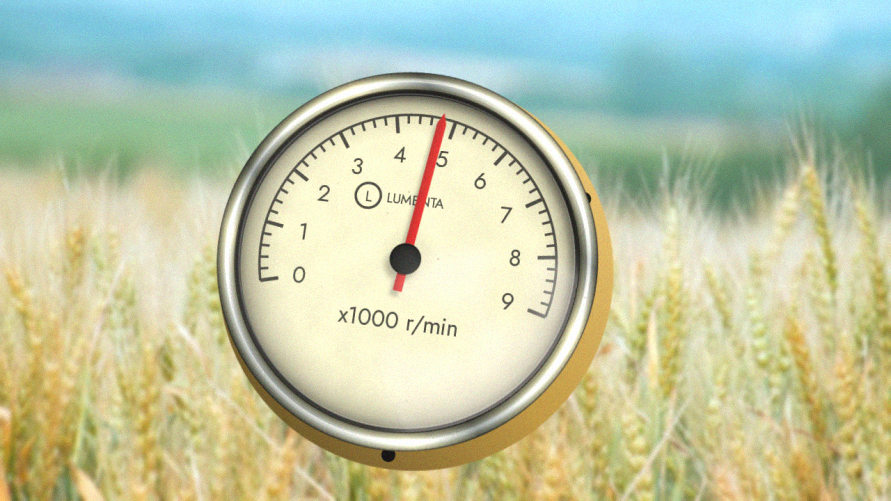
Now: {"value": 4800, "unit": "rpm"}
